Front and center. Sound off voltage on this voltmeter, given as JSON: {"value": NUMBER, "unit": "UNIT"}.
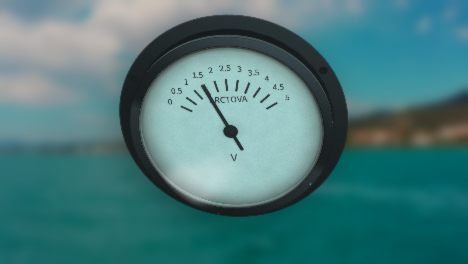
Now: {"value": 1.5, "unit": "V"}
